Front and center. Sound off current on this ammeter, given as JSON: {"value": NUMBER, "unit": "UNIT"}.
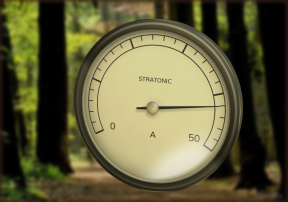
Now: {"value": 42, "unit": "A"}
